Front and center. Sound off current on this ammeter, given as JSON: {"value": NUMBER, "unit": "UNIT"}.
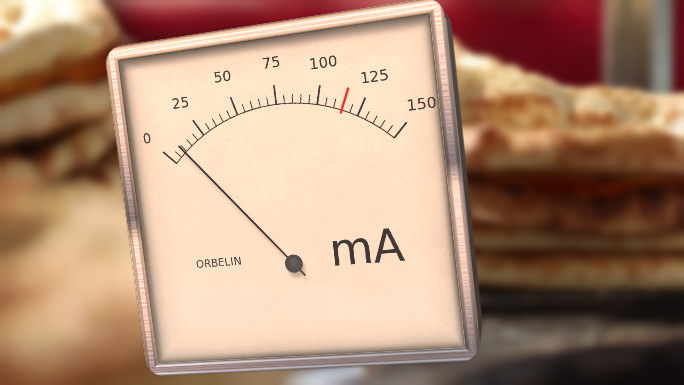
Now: {"value": 10, "unit": "mA"}
